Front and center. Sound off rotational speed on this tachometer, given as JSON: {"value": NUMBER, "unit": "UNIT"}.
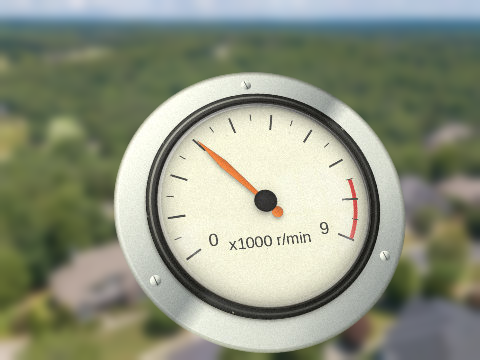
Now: {"value": 3000, "unit": "rpm"}
